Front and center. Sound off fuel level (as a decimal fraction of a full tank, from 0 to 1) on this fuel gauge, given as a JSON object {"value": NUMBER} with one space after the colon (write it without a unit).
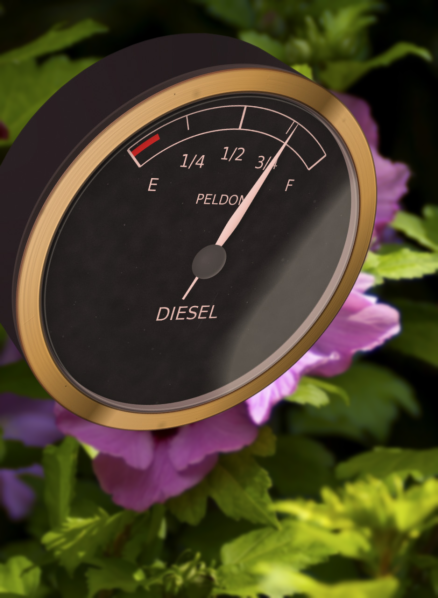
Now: {"value": 0.75}
